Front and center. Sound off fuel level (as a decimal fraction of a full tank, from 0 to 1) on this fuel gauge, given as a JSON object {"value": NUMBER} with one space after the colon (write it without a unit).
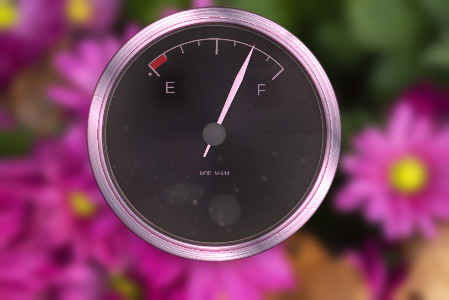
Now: {"value": 0.75}
